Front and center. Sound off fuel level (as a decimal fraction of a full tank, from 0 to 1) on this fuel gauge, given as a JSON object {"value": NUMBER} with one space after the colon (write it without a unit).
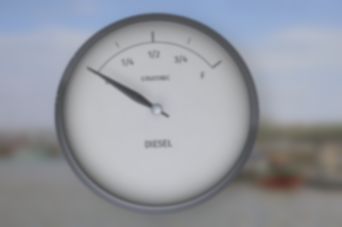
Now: {"value": 0}
